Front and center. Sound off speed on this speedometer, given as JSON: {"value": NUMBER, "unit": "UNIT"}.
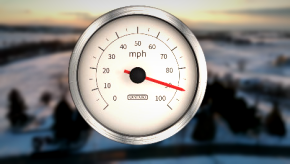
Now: {"value": 90, "unit": "mph"}
